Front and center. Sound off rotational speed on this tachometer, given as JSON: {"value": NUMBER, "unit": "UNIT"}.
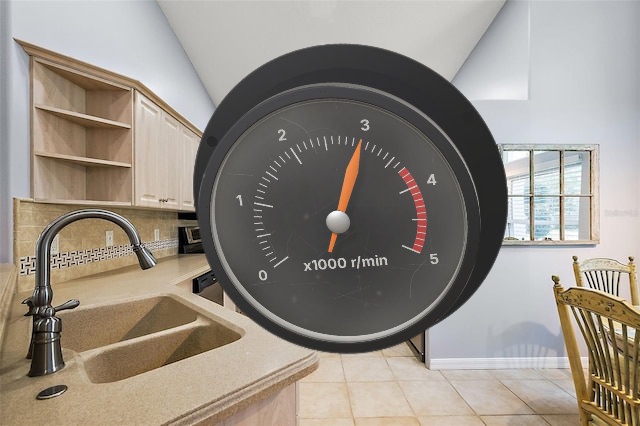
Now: {"value": 3000, "unit": "rpm"}
